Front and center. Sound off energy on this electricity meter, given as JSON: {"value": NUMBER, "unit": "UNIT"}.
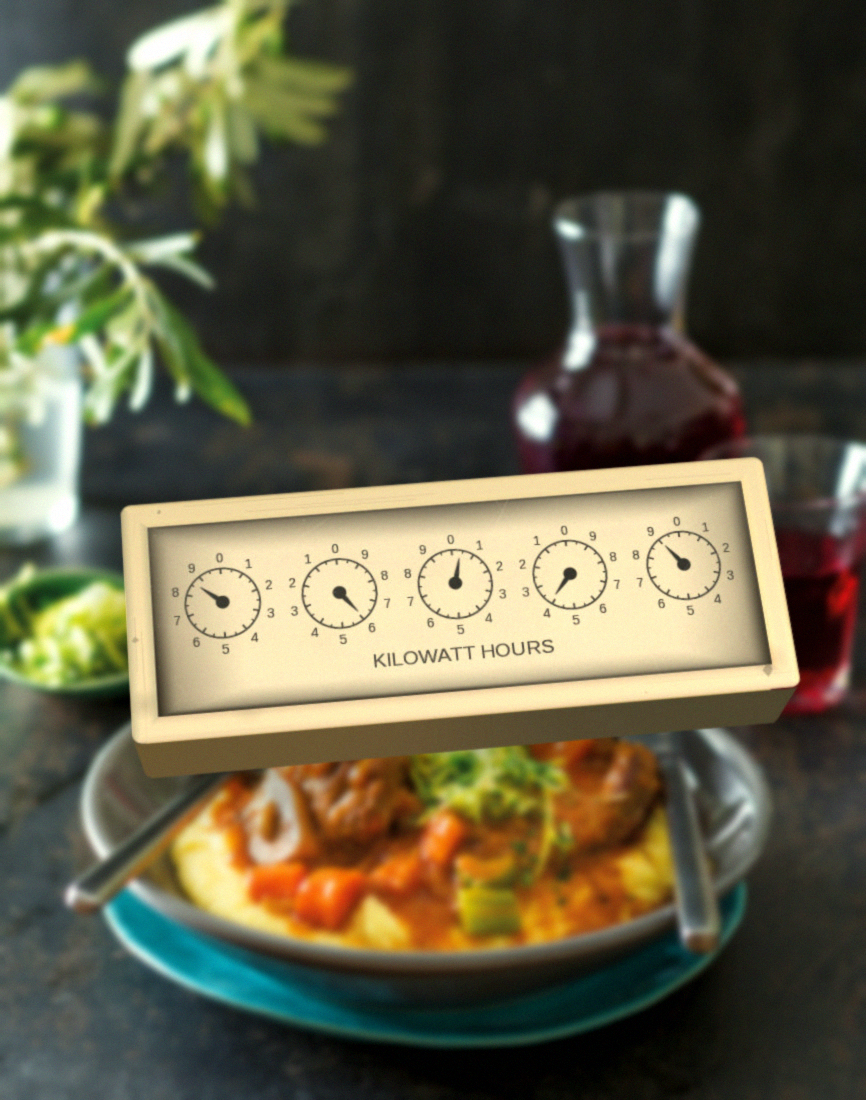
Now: {"value": 86039, "unit": "kWh"}
